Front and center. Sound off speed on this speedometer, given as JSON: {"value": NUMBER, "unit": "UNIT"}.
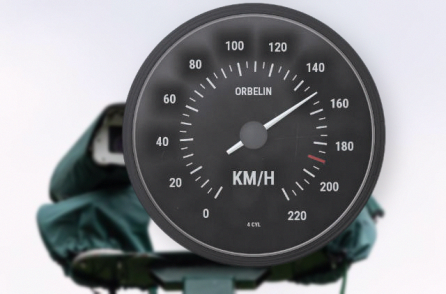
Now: {"value": 150, "unit": "km/h"}
